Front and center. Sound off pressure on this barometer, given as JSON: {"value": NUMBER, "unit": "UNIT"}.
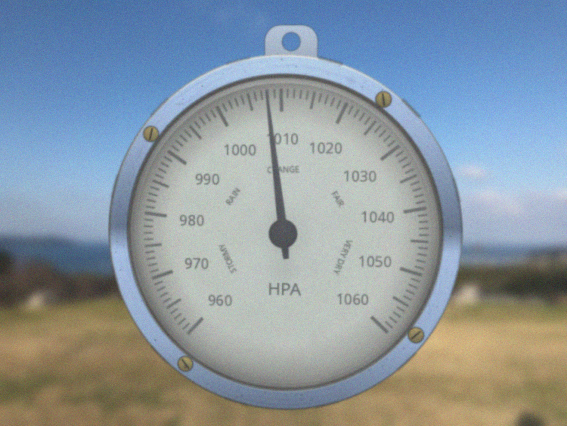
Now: {"value": 1008, "unit": "hPa"}
